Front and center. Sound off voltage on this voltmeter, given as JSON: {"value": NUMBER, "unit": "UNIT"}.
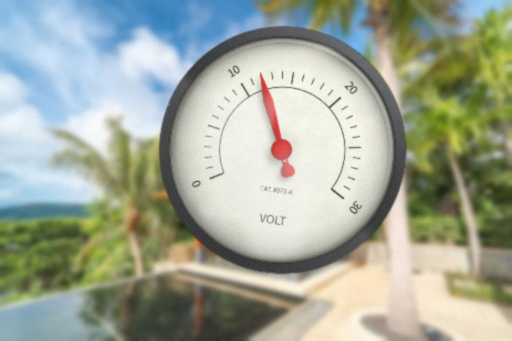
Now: {"value": 12, "unit": "V"}
